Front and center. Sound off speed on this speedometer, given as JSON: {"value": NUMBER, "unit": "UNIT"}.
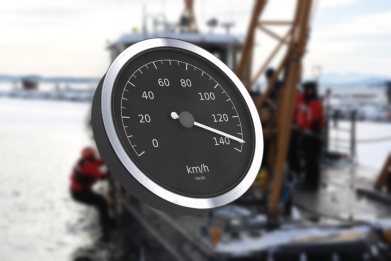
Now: {"value": 135, "unit": "km/h"}
